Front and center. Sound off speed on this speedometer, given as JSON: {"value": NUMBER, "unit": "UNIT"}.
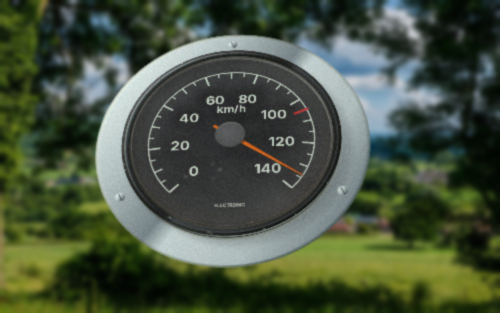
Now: {"value": 135, "unit": "km/h"}
